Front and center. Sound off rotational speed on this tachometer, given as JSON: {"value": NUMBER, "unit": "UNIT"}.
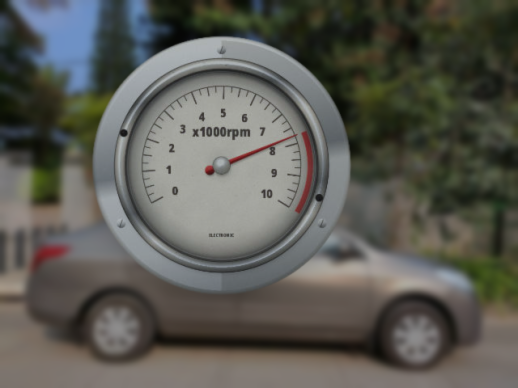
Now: {"value": 7750, "unit": "rpm"}
